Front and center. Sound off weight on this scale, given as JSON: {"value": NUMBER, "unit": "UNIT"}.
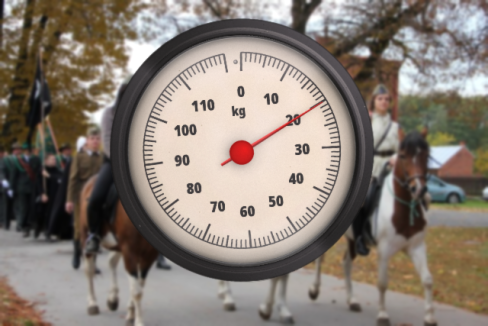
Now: {"value": 20, "unit": "kg"}
